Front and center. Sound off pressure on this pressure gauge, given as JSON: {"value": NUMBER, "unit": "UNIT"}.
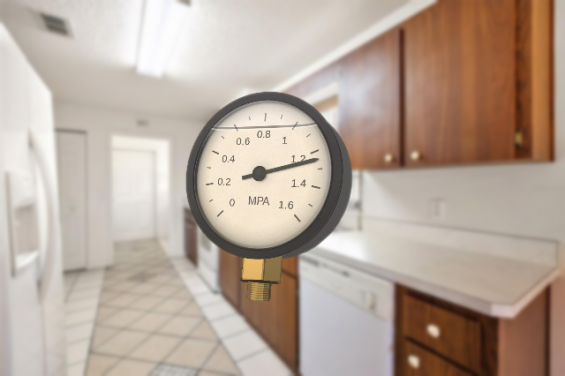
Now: {"value": 1.25, "unit": "MPa"}
